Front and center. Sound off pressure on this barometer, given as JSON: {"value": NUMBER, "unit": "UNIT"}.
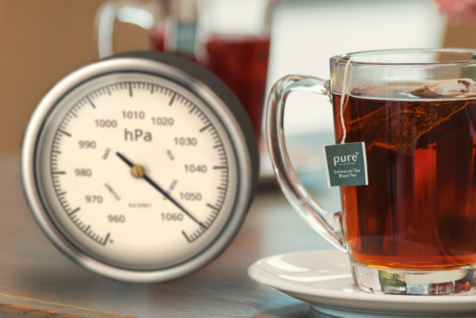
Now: {"value": 1055, "unit": "hPa"}
